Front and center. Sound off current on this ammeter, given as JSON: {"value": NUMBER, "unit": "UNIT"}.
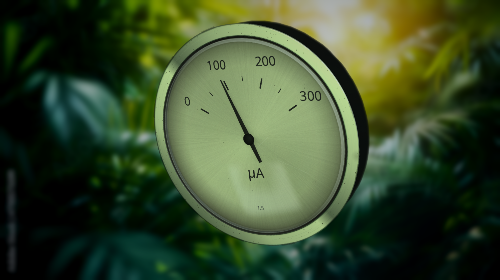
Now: {"value": 100, "unit": "µA"}
